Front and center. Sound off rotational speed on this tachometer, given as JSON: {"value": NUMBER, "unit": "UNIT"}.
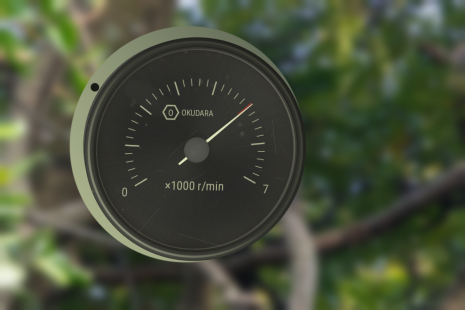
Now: {"value": 5000, "unit": "rpm"}
